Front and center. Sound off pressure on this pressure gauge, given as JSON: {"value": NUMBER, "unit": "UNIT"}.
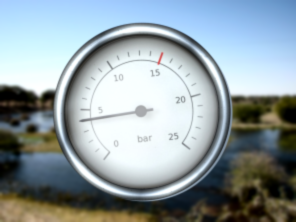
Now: {"value": 4, "unit": "bar"}
